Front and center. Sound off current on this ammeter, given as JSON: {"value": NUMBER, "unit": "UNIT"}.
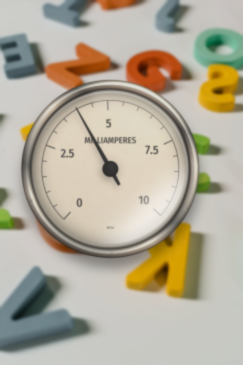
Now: {"value": 4, "unit": "mA"}
